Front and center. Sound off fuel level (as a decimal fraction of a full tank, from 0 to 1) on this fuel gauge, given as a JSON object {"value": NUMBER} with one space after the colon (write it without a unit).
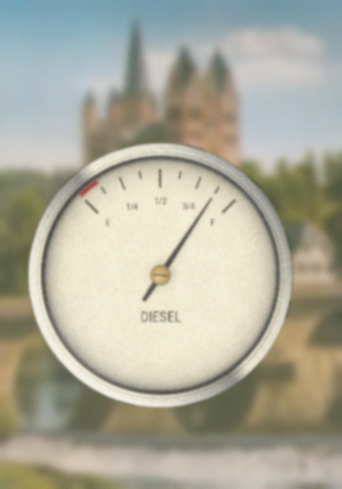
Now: {"value": 0.875}
